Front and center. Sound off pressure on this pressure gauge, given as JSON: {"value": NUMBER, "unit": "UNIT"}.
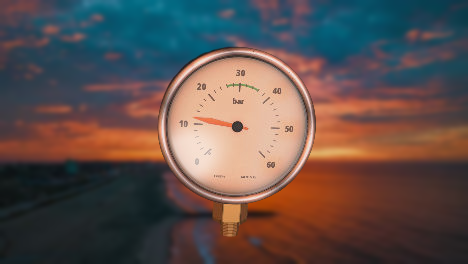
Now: {"value": 12, "unit": "bar"}
